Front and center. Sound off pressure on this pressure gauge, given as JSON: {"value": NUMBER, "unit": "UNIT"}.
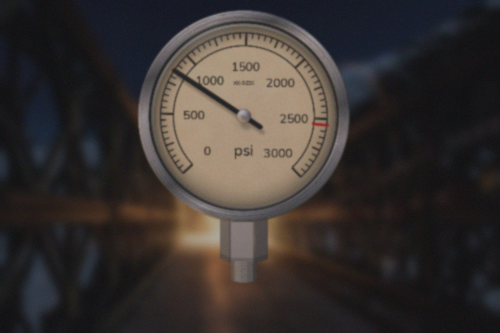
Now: {"value": 850, "unit": "psi"}
